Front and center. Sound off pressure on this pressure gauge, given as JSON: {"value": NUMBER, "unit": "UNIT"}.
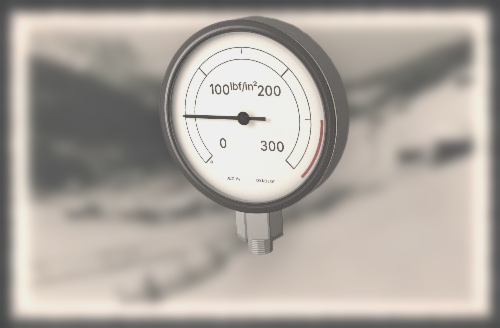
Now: {"value": 50, "unit": "psi"}
